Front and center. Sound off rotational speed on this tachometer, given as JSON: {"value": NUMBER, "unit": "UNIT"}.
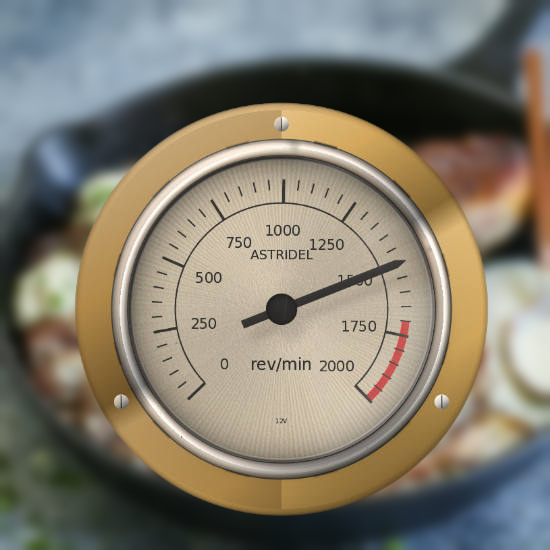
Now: {"value": 1500, "unit": "rpm"}
